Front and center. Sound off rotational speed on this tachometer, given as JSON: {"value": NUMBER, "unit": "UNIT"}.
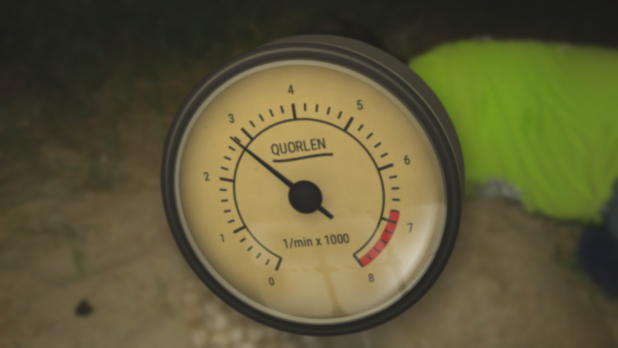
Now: {"value": 2800, "unit": "rpm"}
